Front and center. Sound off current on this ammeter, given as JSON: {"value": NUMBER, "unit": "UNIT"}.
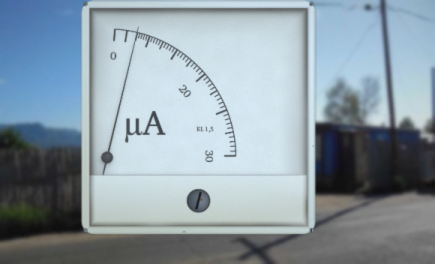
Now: {"value": 7.5, "unit": "µA"}
